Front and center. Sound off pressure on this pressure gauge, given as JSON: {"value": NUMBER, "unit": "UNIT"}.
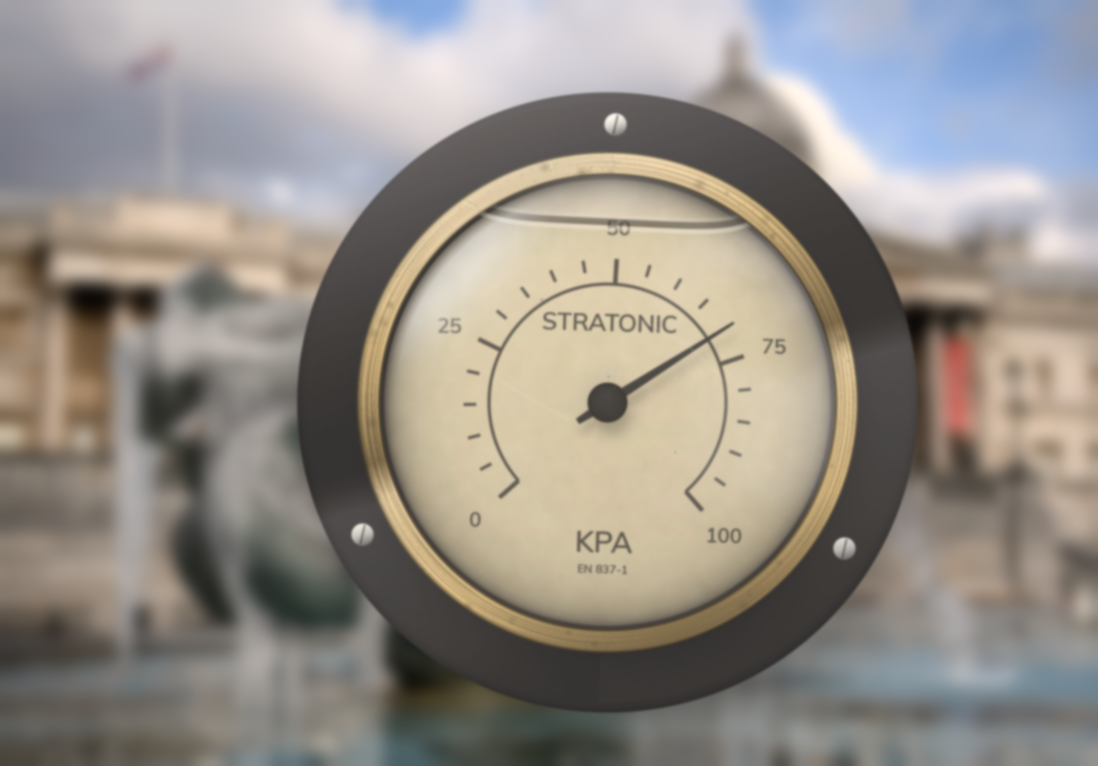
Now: {"value": 70, "unit": "kPa"}
